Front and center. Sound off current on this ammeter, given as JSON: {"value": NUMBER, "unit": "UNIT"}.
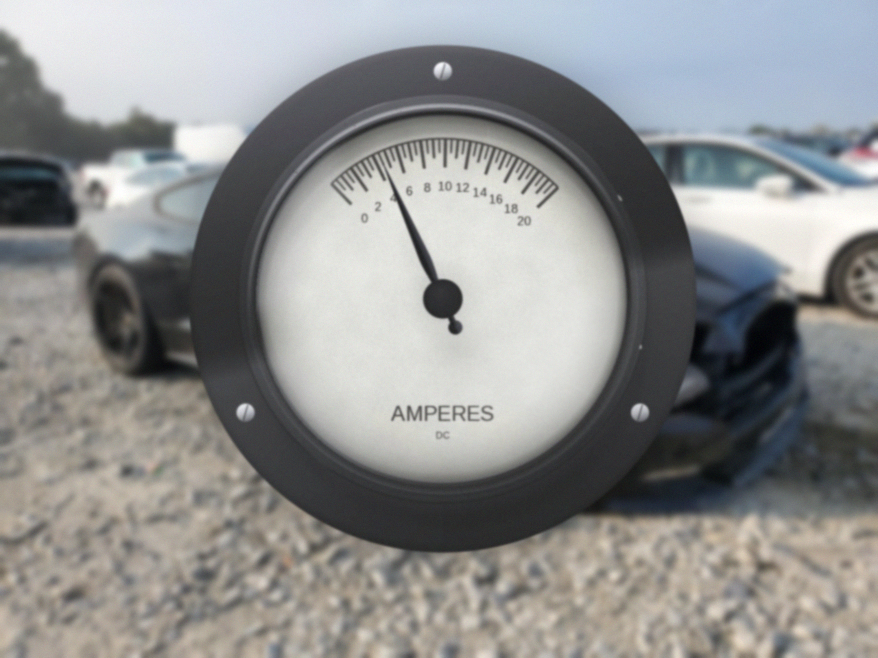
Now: {"value": 4.5, "unit": "A"}
